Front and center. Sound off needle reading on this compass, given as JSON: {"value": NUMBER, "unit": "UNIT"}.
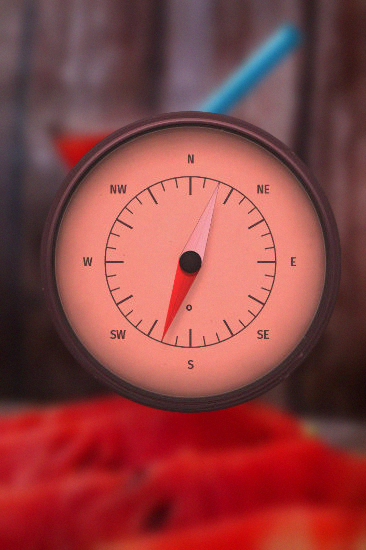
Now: {"value": 200, "unit": "°"}
